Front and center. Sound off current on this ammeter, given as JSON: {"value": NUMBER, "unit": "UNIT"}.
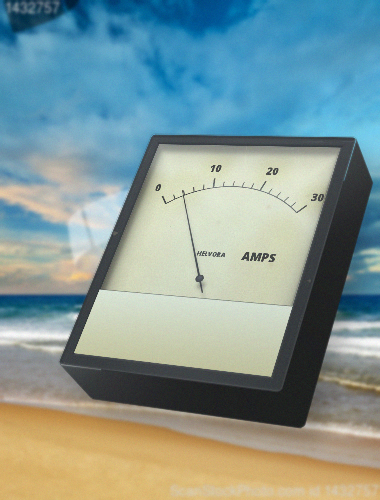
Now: {"value": 4, "unit": "A"}
